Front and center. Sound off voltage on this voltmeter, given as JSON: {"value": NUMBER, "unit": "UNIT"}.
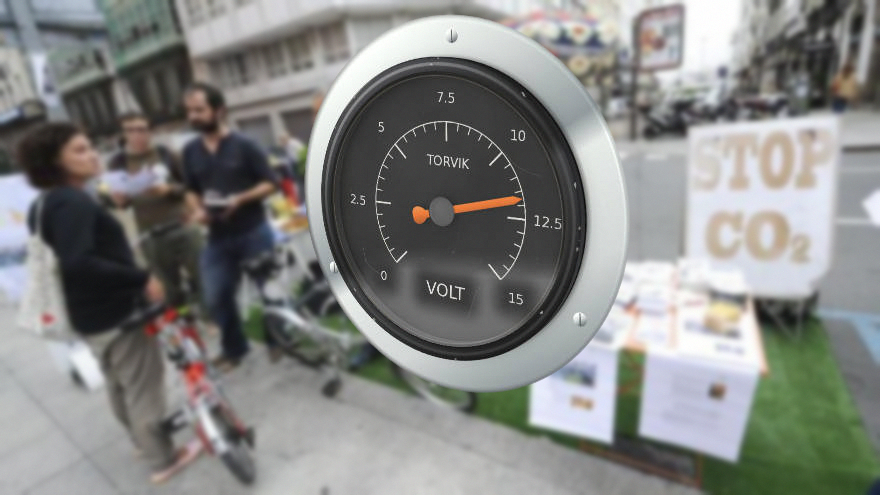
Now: {"value": 11.75, "unit": "V"}
